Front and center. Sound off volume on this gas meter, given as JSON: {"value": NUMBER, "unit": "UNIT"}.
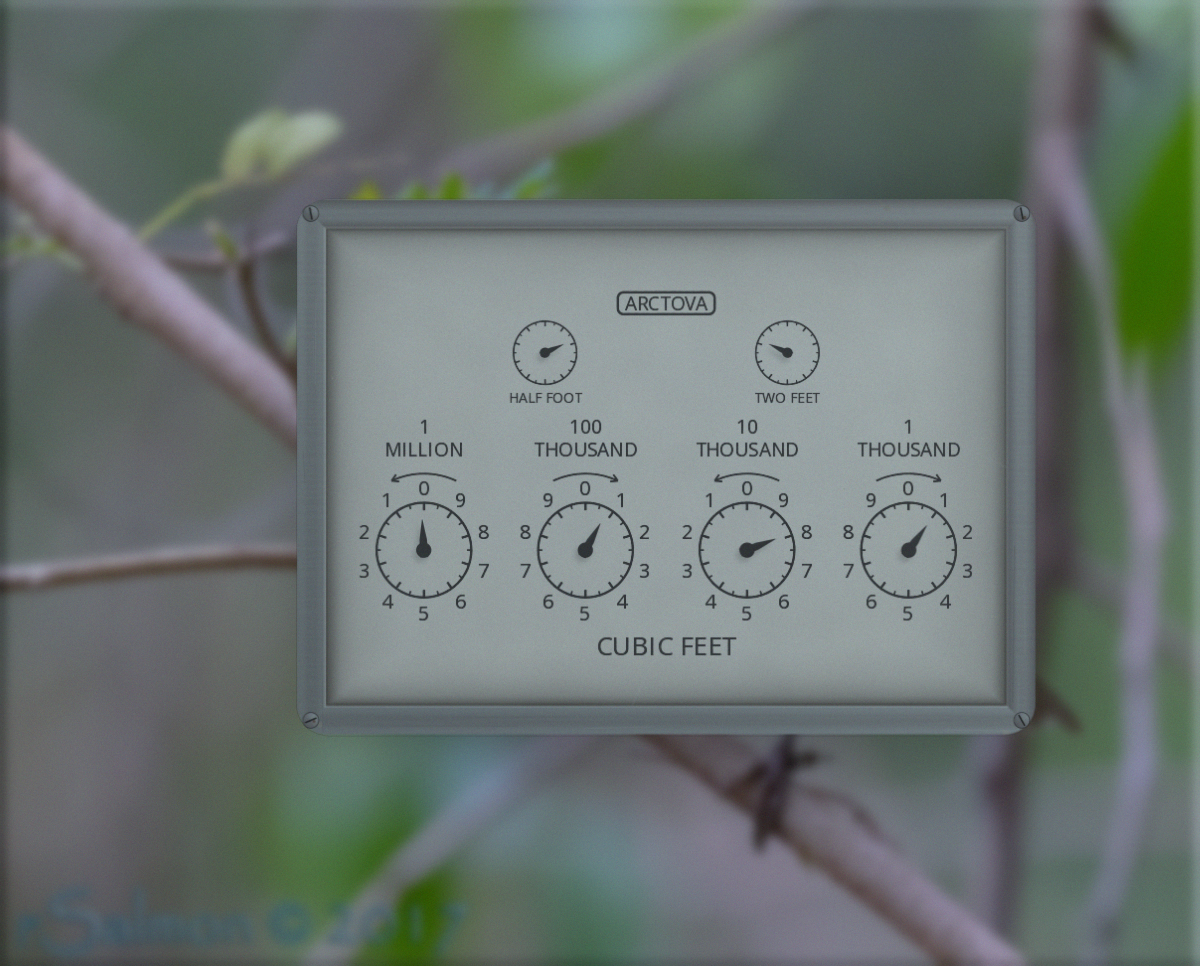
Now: {"value": 8100, "unit": "ft³"}
